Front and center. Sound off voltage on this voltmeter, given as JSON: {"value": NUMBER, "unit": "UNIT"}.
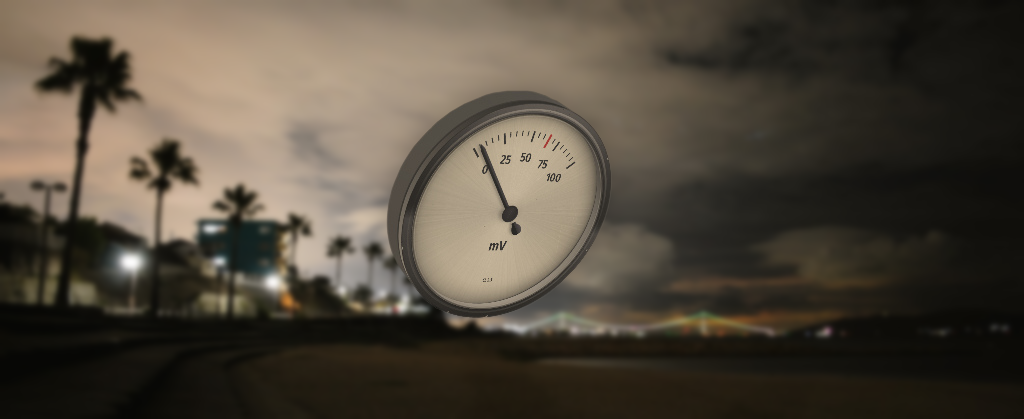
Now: {"value": 5, "unit": "mV"}
